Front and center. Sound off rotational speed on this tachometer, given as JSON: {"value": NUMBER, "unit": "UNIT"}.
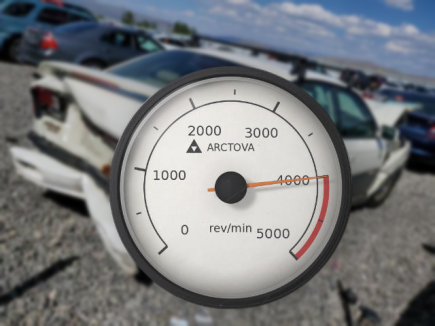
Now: {"value": 4000, "unit": "rpm"}
